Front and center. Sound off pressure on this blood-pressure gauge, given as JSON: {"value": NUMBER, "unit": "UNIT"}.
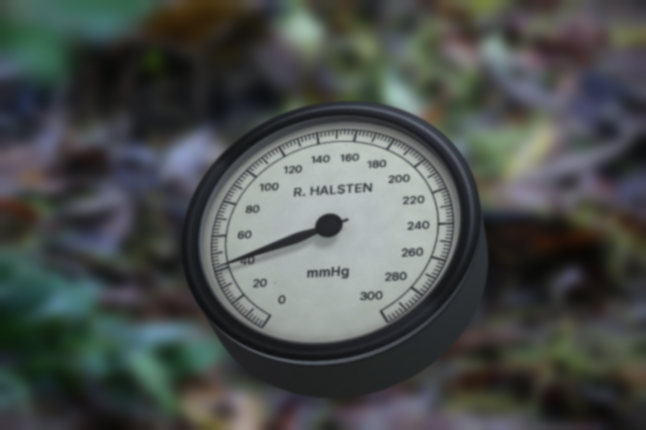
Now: {"value": 40, "unit": "mmHg"}
